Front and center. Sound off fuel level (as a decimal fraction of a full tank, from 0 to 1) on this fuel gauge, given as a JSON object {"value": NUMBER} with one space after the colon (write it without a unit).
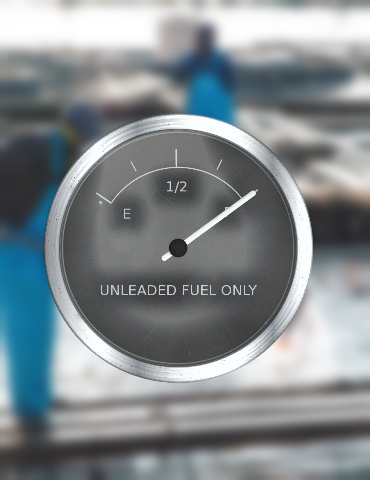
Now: {"value": 1}
